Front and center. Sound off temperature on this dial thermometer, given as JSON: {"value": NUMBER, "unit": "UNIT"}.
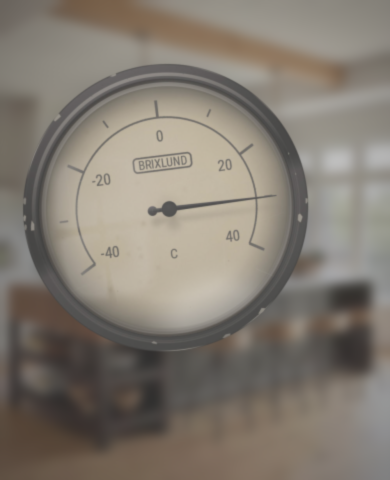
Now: {"value": 30, "unit": "°C"}
